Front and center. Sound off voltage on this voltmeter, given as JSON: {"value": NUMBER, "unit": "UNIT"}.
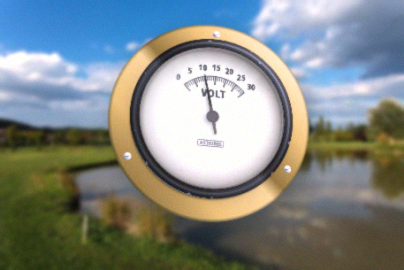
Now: {"value": 10, "unit": "V"}
